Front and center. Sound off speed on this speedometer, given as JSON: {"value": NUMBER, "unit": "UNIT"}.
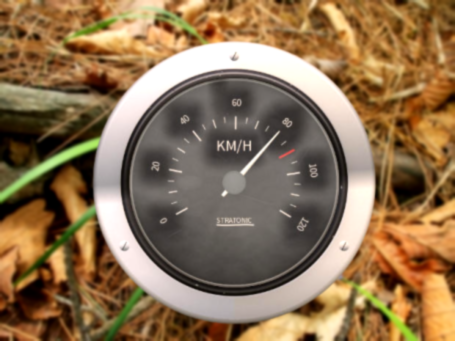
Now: {"value": 80, "unit": "km/h"}
